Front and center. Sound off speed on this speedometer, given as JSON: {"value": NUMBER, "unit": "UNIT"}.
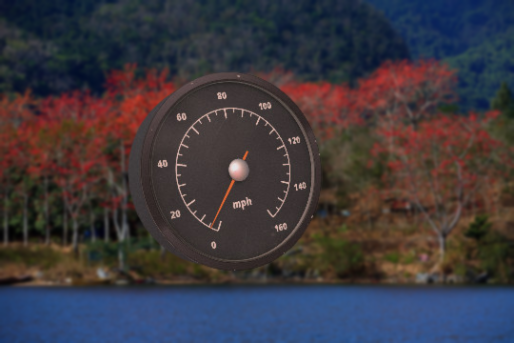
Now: {"value": 5, "unit": "mph"}
